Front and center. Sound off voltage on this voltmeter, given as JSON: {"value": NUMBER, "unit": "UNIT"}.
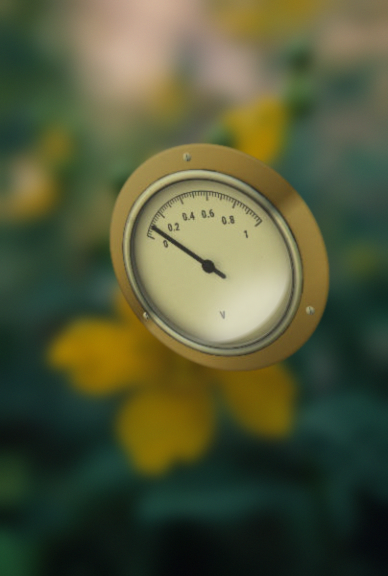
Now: {"value": 0.1, "unit": "V"}
